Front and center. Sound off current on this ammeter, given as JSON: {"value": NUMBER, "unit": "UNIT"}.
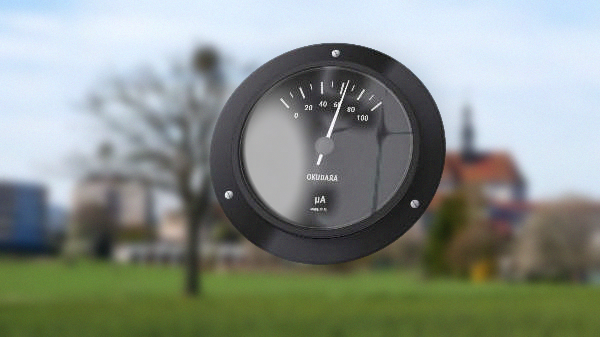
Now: {"value": 65, "unit": "µA"}
